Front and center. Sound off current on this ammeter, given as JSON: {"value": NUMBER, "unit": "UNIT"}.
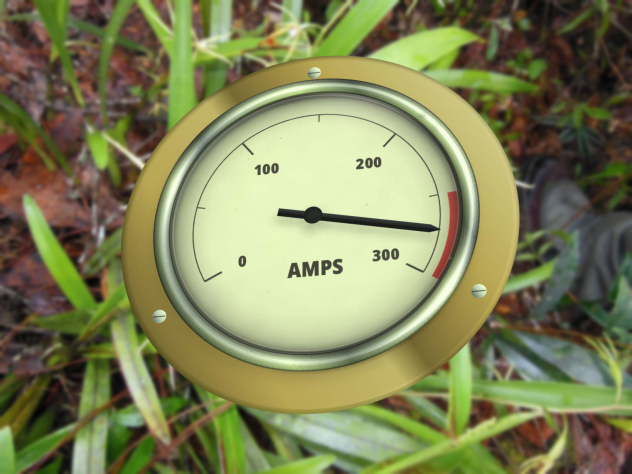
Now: {"value": 275, "unit": "A"}
